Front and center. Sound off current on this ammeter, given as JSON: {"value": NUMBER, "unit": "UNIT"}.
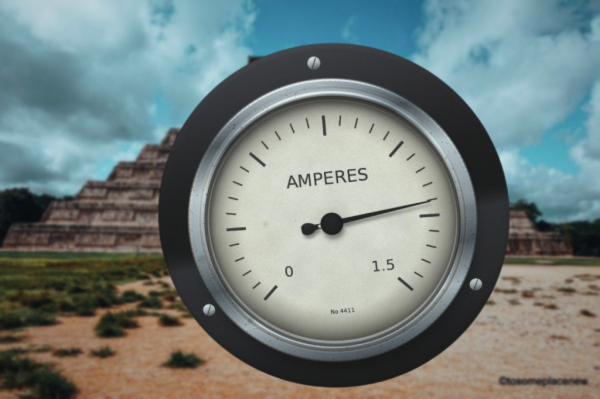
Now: {"value": 1.2, "unit": "A"}
